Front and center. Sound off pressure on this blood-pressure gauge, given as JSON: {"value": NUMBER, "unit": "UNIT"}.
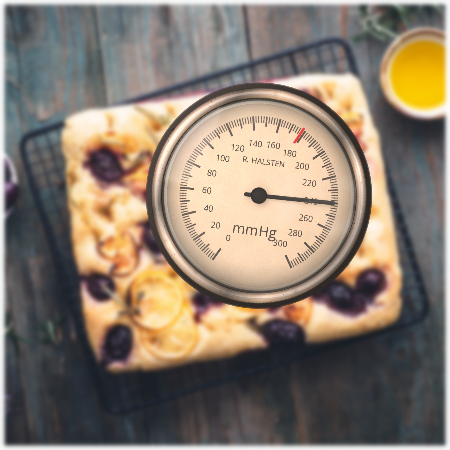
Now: {"value": 240, "unit": "mmHg"}
